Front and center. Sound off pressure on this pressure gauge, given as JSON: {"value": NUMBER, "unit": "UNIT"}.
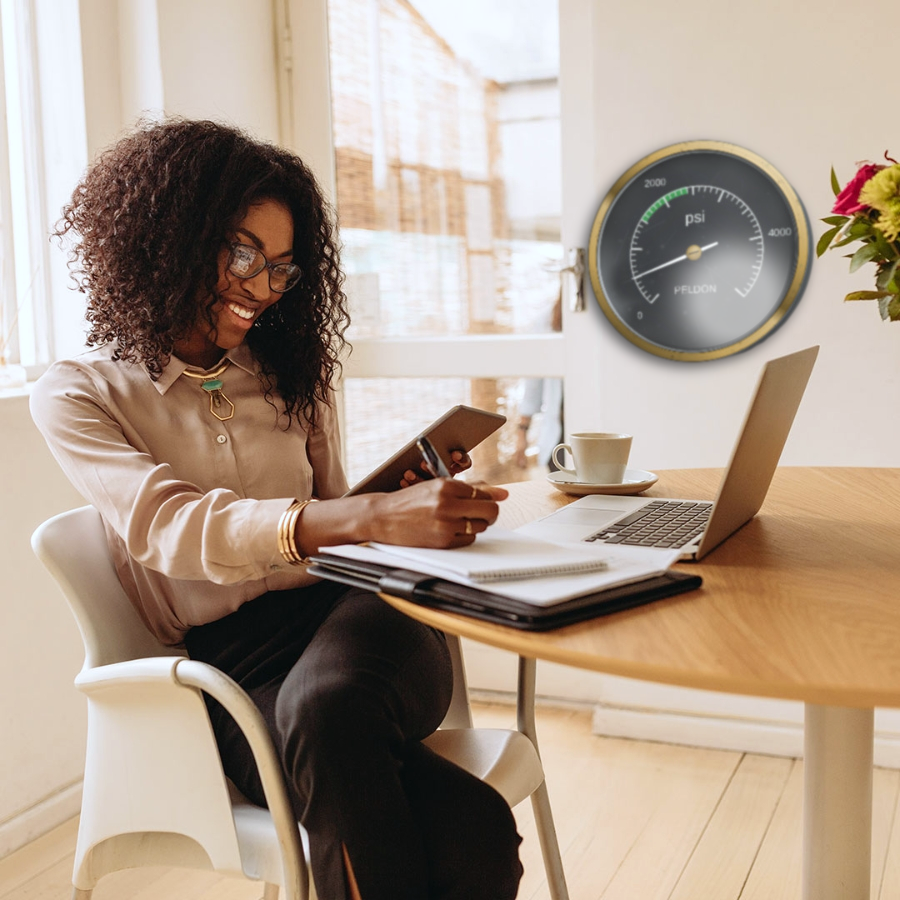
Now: {"value": 500, "unit": "psi"}
